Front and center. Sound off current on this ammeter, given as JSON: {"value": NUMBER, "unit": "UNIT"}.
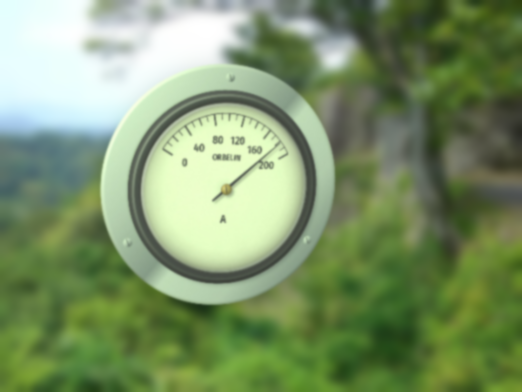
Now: {"value": 180, "unit": "A"}
